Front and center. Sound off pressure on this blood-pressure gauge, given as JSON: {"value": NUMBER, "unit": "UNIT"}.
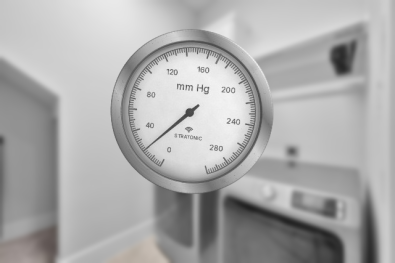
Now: {"value": 20, "unit": "mmHg"}
